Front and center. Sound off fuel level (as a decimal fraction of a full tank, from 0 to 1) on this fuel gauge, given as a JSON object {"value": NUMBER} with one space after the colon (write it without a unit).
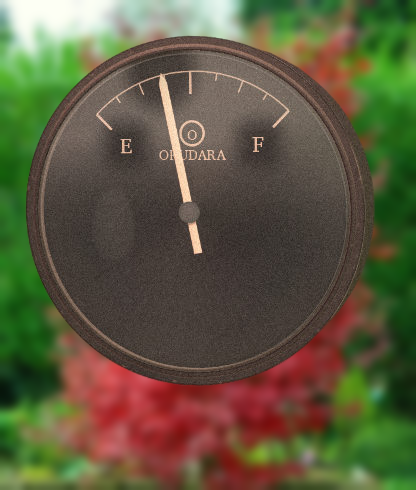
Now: {"value": 0.375}
